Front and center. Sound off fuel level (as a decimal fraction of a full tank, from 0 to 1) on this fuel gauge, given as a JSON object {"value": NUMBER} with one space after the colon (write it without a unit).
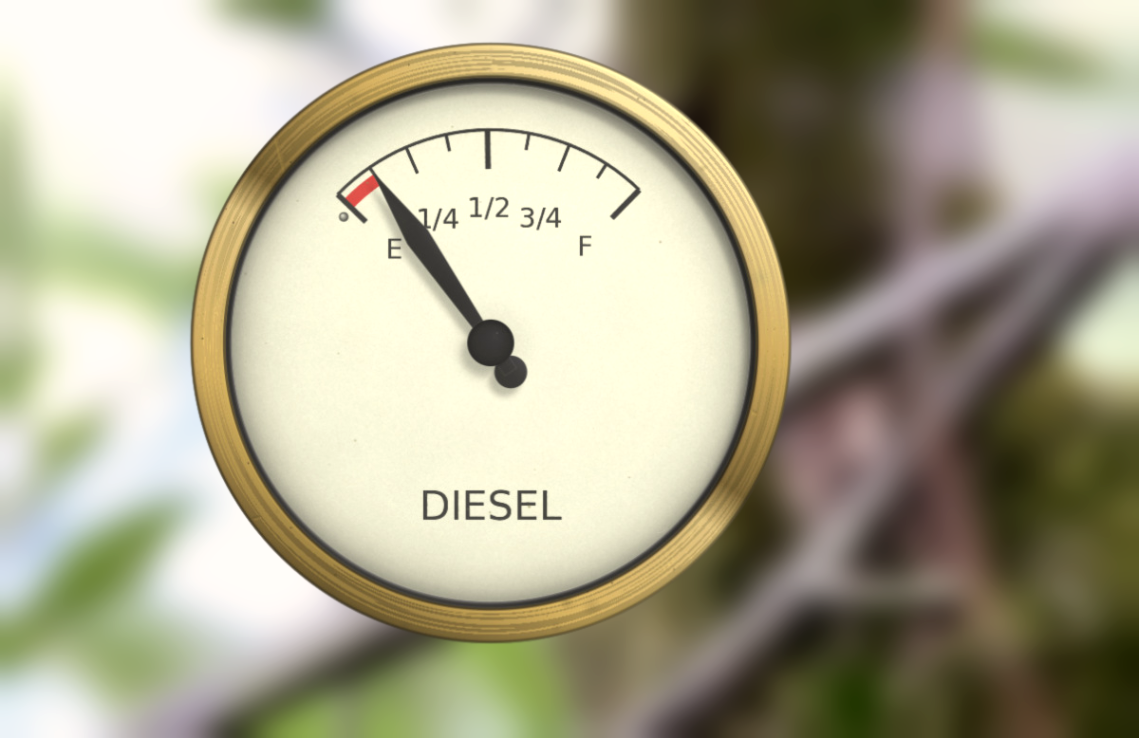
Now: {"value": 0.125}
